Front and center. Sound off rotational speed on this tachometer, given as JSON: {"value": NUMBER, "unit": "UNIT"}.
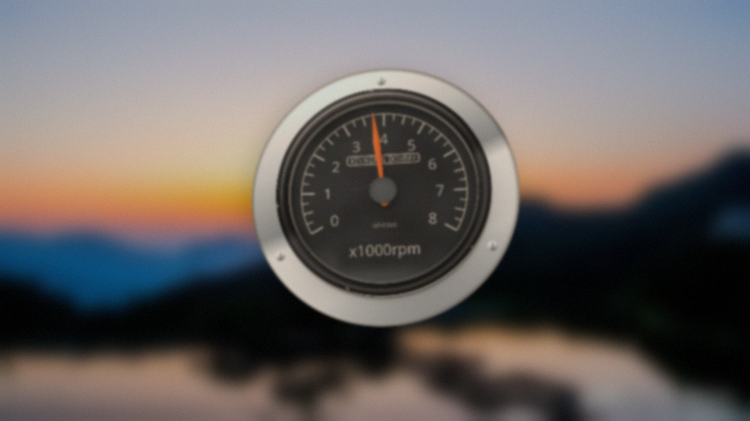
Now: {"value": 3750, "unit": "rpm"}
